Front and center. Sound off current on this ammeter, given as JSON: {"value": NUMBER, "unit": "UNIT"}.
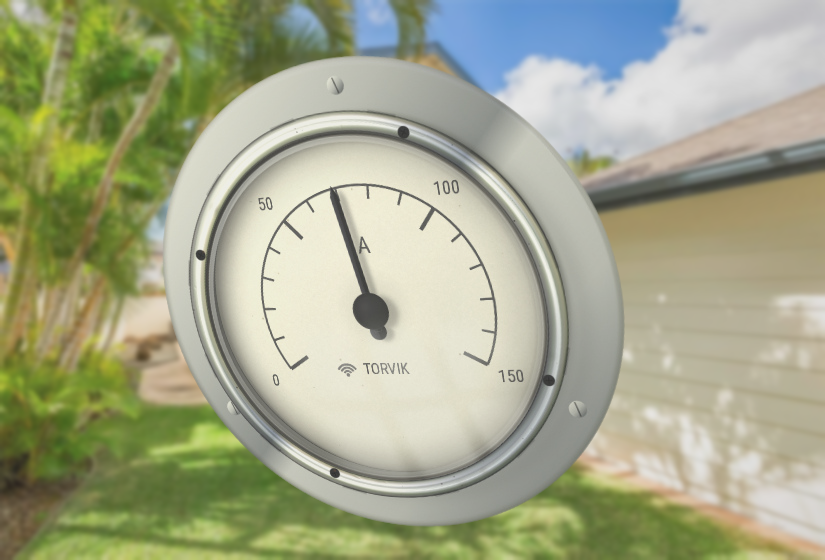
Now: {"value": 70, "unit": "A"}
